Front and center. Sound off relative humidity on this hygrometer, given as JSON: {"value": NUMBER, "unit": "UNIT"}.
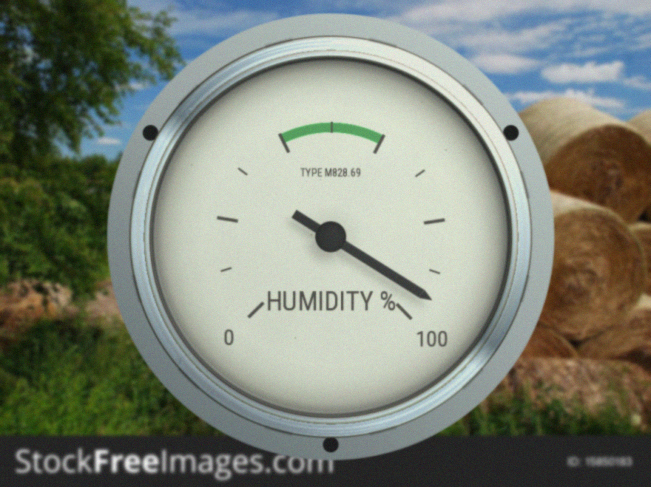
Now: {"value": 95, "unit": "%"}
